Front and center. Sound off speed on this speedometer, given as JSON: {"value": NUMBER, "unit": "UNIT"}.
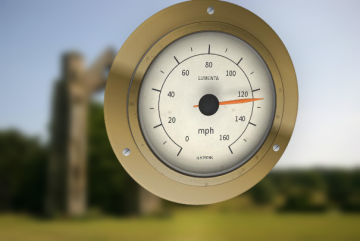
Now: {"value": 125, "unit": "mph"}
